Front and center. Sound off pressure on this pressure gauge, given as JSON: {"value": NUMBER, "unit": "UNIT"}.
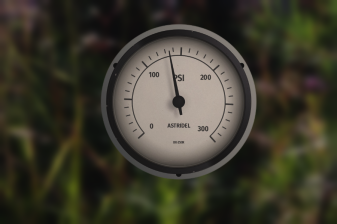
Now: {"value": 135, "unit": "psi"}
